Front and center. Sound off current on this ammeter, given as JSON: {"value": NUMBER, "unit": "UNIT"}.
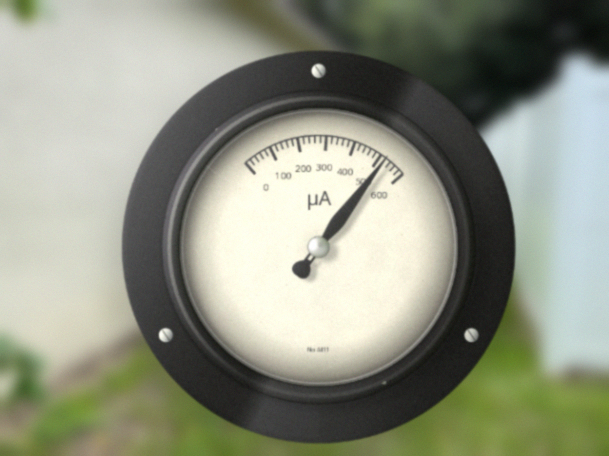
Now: {"value": 520, "unit": "µA"}
